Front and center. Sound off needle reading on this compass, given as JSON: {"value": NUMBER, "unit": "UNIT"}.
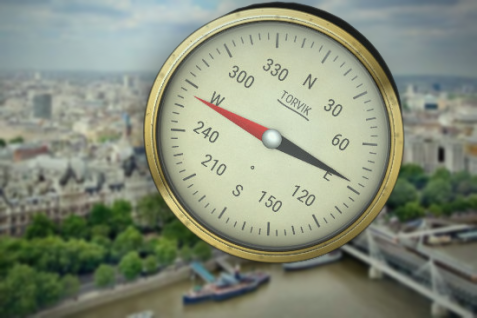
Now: {"value": 265, "unit": "°"}
